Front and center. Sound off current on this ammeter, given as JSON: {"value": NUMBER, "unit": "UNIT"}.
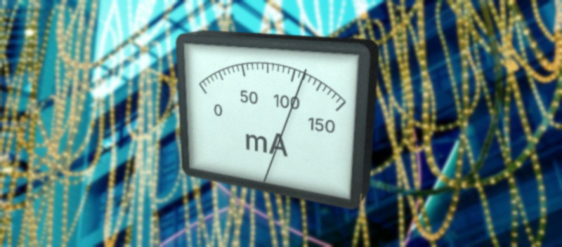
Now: {"value": 110, "unit": "mA"}
